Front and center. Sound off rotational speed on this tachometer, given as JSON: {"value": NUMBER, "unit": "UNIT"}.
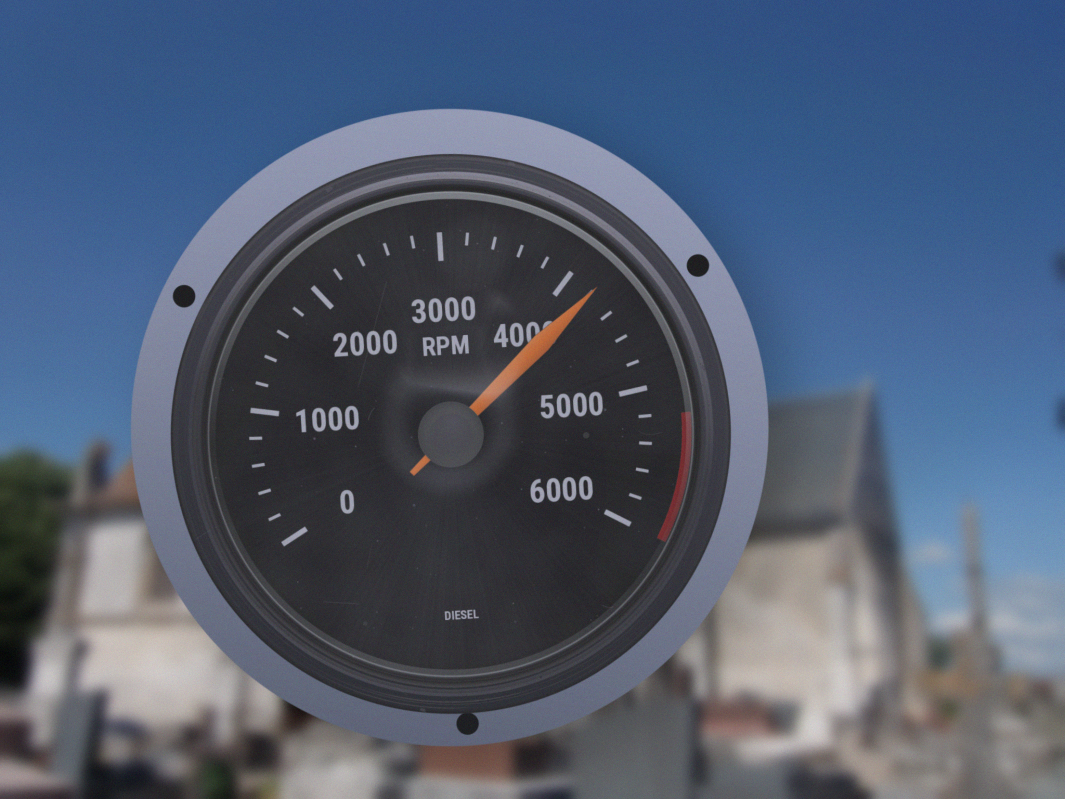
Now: {"value": 4200, "unit": "rpm"}
